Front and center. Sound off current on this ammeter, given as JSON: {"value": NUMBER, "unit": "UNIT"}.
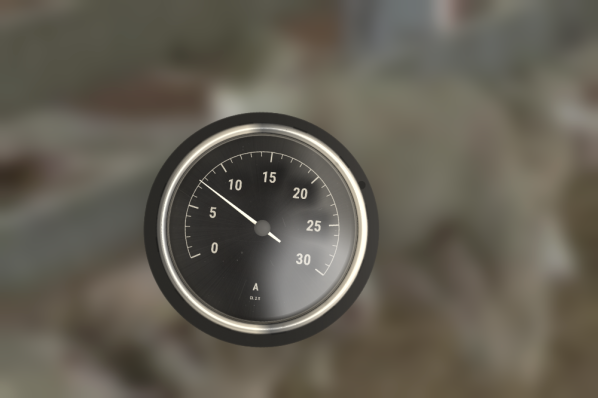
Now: {"value": 7.5, "unit": "A"}
